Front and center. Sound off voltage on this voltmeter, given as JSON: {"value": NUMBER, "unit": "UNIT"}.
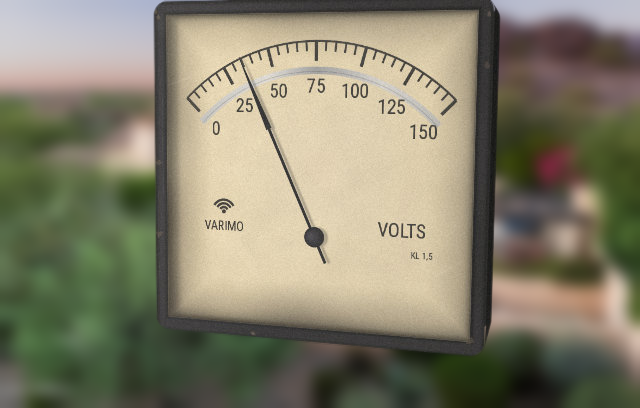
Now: {"value": 35, "unit": "V"}
